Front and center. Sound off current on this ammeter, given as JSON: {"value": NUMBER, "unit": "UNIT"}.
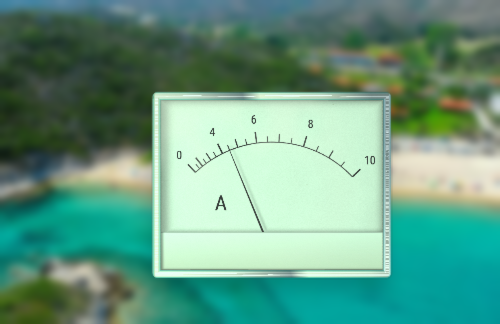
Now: {"value": 4.5, "unit": "A"}
